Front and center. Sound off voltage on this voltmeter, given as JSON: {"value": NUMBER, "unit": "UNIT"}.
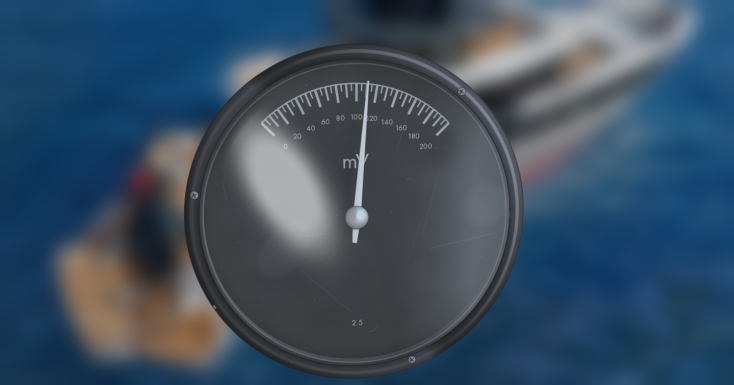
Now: {"value": 110, "unit": "mV"}
